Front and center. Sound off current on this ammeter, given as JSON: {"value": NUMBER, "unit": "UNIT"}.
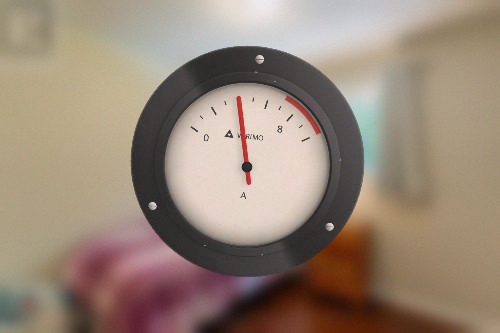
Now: {"value": 4, "unit": "A"}
